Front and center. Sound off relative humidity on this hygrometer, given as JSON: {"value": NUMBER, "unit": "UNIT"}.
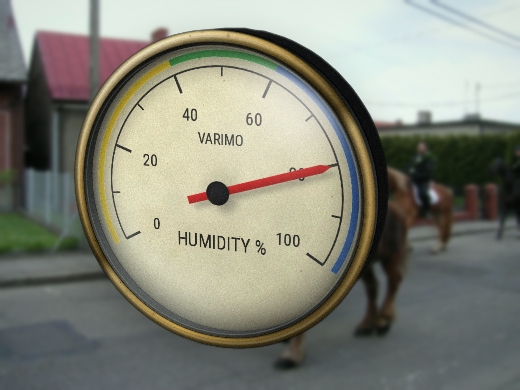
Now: {"value": 80, "unit": "%"}
